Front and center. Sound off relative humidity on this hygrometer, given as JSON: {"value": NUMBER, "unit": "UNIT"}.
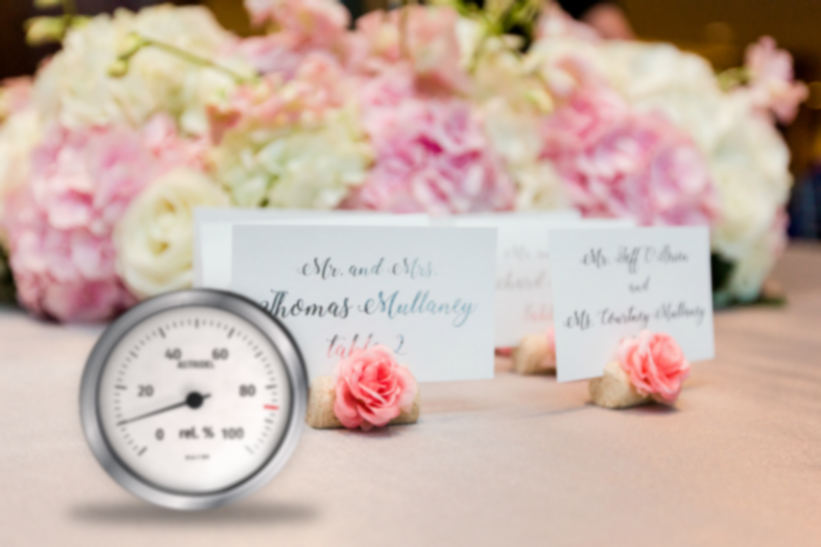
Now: {"value": 10, "unit": "%"}
